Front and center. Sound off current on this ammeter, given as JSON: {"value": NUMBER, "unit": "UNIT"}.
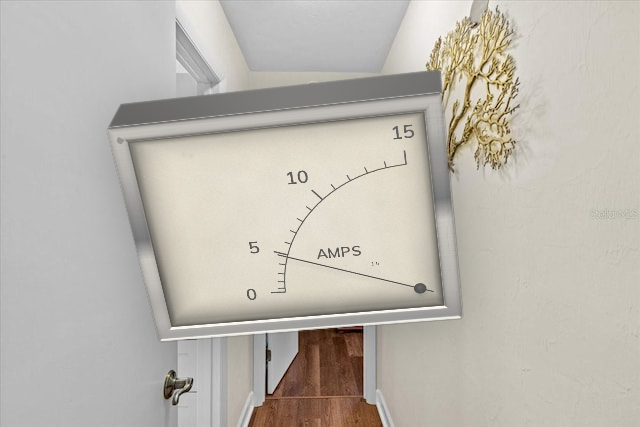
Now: {"value": 5, "unit": "A"}
